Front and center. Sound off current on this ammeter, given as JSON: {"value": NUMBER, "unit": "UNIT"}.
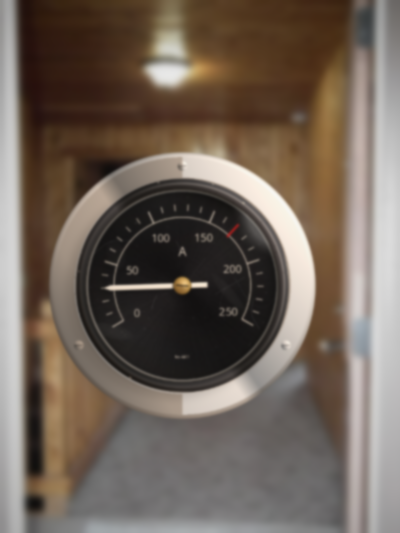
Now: {"value": 30, "unit": "A"}
